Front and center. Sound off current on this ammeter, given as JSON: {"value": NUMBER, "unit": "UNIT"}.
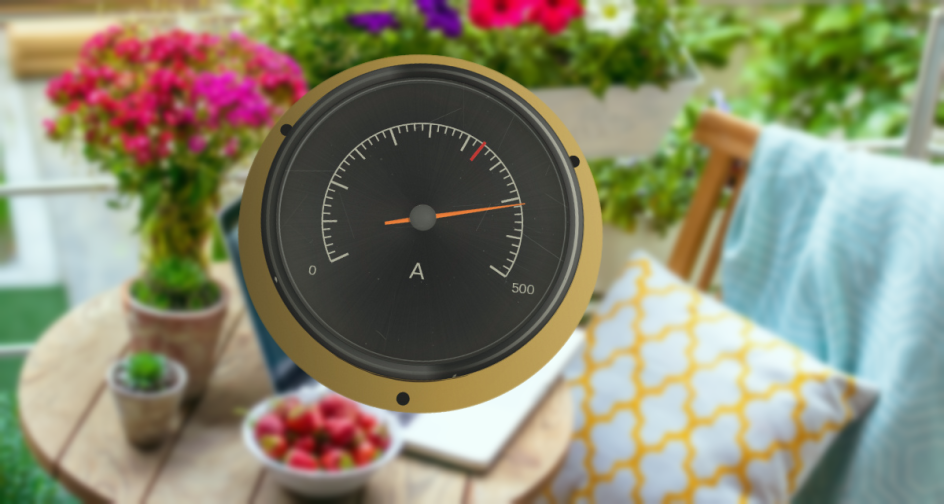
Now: {"value": 410, "unit": "A"}
